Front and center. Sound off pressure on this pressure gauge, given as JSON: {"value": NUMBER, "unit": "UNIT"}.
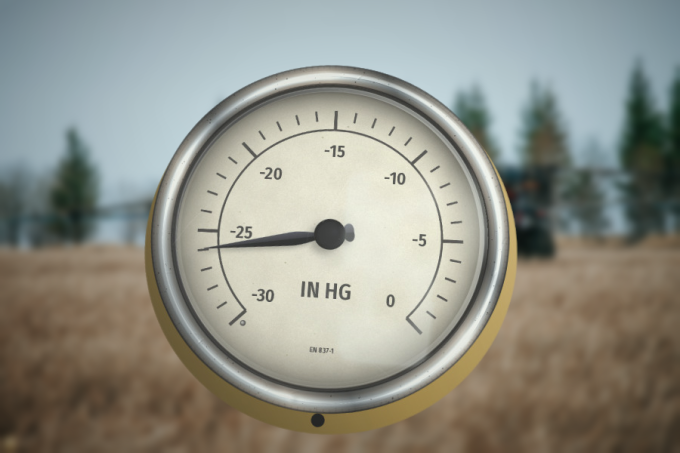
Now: {"value": -26, "unit": "inHg"}
